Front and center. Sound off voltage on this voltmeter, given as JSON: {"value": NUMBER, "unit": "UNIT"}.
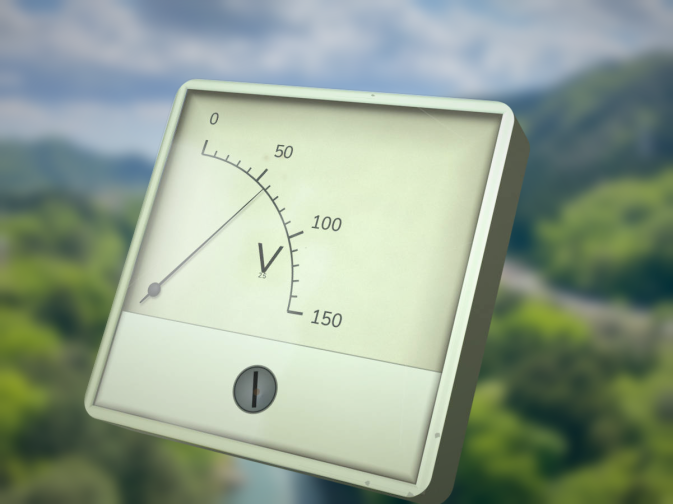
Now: {"value": 60, "unit": "V"}
